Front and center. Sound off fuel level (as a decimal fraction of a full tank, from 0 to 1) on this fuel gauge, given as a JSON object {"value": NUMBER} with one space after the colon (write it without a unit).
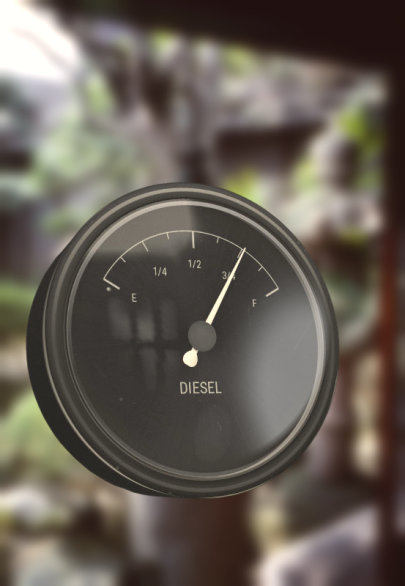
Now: {"value": 0.75}
